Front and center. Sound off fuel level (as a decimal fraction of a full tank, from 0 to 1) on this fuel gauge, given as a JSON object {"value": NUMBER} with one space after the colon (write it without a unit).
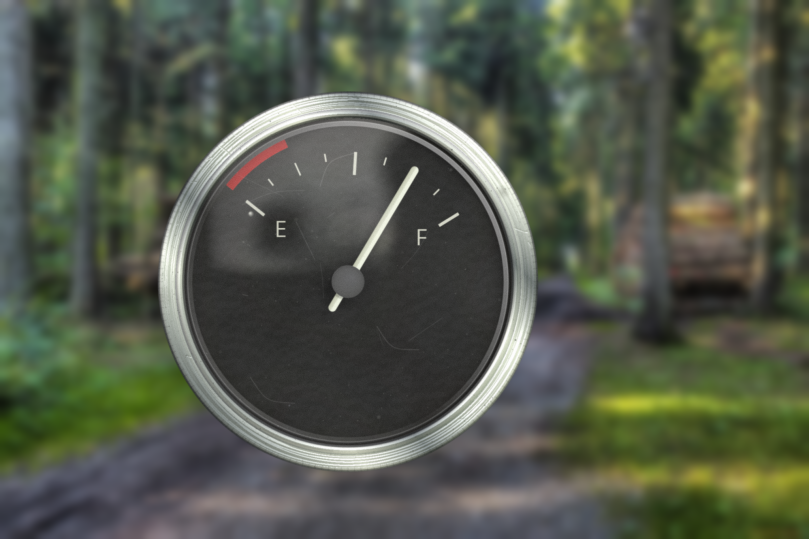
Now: {"value": 0.75}
